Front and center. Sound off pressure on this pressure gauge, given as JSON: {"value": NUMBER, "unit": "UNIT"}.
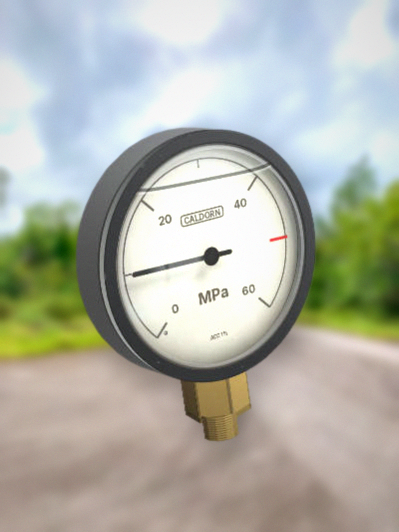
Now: {"value": 10, "unit": "MPa"}
